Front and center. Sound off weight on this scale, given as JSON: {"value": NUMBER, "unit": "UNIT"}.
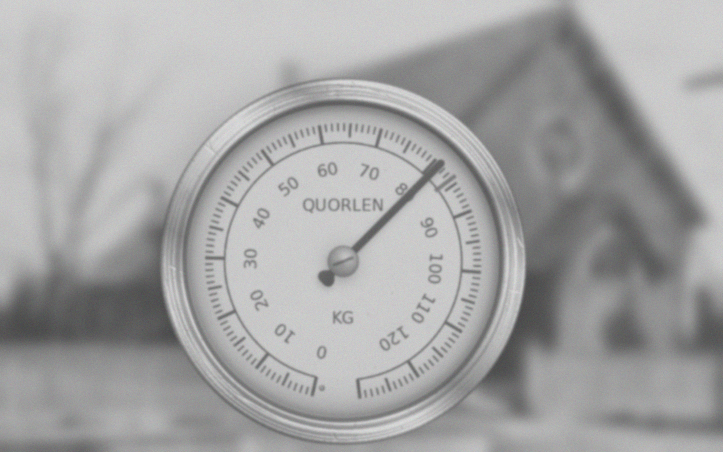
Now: {"value": 81, "unit": "kg"}
